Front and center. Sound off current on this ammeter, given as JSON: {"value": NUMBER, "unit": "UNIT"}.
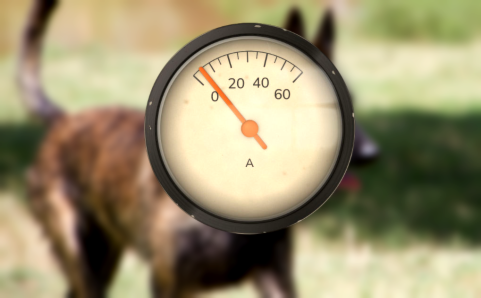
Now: {"value": 5, "unit": "A"}
